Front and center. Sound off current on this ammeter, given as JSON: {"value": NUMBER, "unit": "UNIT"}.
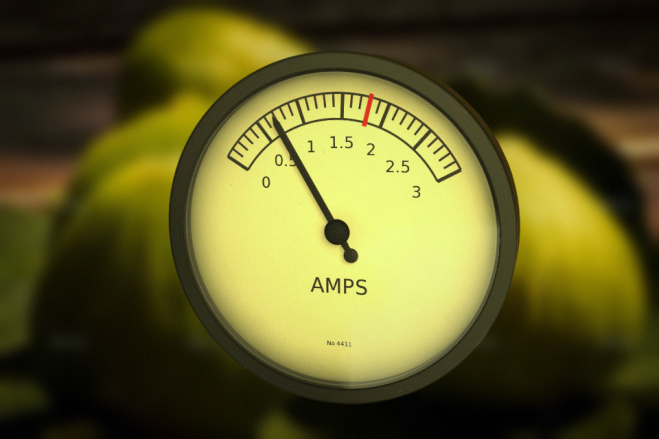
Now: {"value": 0.7, "unit": "A"}
